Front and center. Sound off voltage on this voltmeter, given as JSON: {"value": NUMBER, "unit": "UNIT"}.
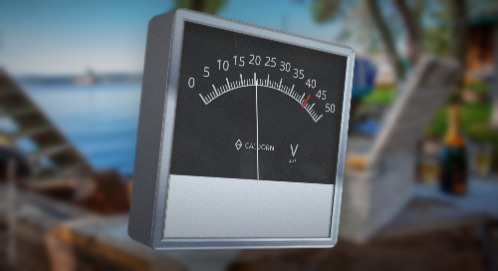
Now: {"value": 20, "unit": "V"}
